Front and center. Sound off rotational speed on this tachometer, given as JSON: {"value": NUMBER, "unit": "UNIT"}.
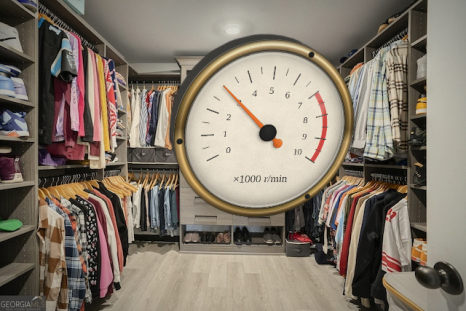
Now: {"value": 3000, "unit": "rpm"}
